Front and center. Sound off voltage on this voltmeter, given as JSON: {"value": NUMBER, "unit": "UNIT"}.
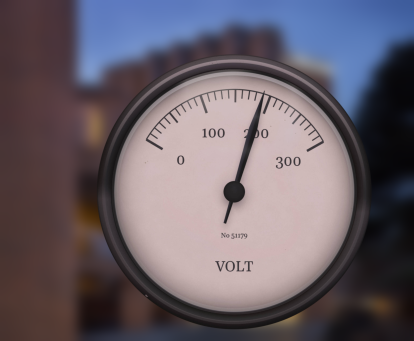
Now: {"value": 190, "unit": "V"}
